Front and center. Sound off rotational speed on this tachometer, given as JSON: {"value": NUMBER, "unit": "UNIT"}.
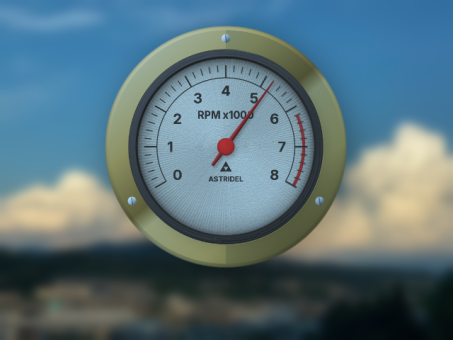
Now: {"value": 5200, "unit": "rpm"}
